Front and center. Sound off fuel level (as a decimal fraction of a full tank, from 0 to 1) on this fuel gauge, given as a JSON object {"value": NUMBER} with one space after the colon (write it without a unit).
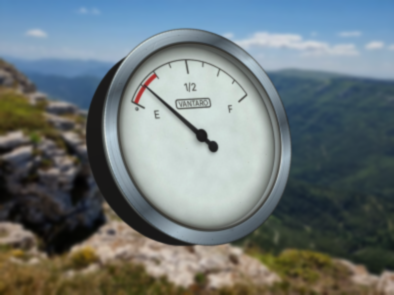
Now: {"value": 0.125}
